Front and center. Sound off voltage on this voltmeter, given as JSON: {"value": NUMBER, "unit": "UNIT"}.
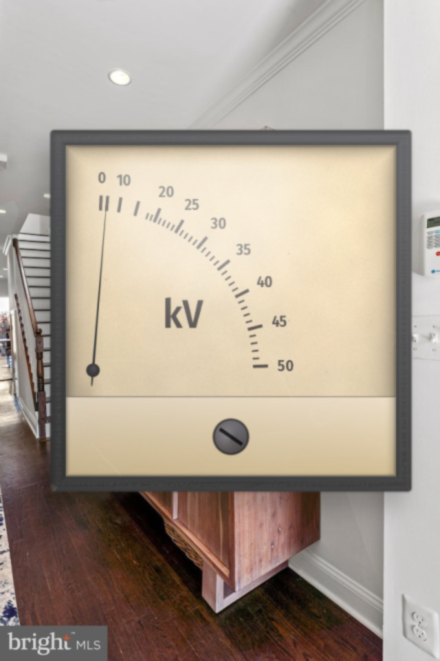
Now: {"value": 5, "unit": "kV"}
